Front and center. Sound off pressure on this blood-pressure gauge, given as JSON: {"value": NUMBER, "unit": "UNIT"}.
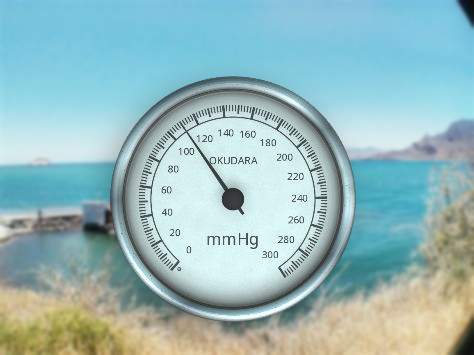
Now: {"value": 110, "unit": "mmHg"}
